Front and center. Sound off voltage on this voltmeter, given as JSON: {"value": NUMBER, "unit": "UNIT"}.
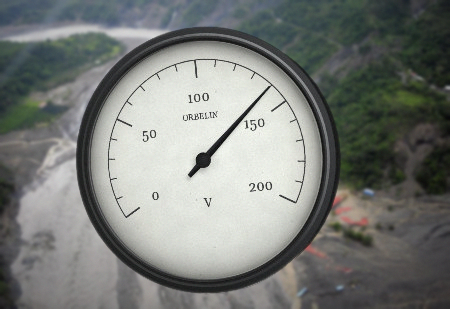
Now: {"value": 140, "unit": "V"}
